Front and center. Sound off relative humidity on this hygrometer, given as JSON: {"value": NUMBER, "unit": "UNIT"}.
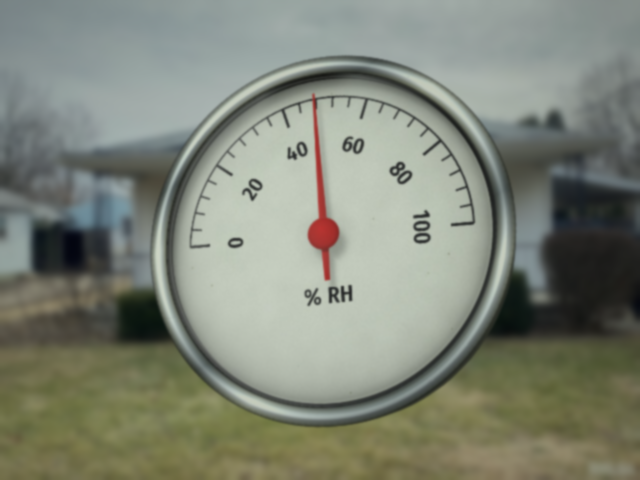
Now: {"value": 48, "unit": "%"}
